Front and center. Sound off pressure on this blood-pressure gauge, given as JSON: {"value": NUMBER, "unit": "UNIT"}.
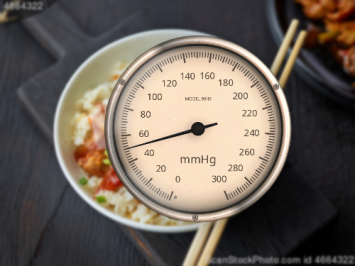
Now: {"value": 50, "unit": "mmHg"}
